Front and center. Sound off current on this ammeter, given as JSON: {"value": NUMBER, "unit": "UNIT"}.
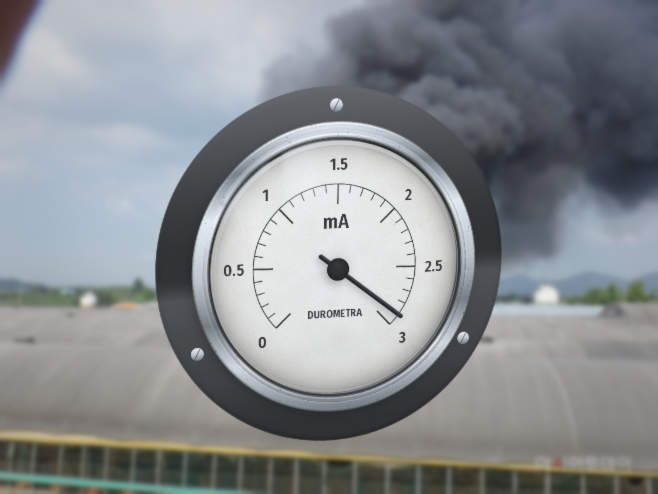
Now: {"value": 2.9, "unit": "mA"}
